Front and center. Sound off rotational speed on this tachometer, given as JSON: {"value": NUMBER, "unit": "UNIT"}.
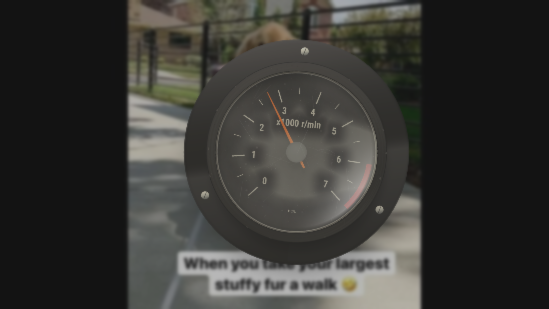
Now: {"value": 2750, "unit": "rpm"}
